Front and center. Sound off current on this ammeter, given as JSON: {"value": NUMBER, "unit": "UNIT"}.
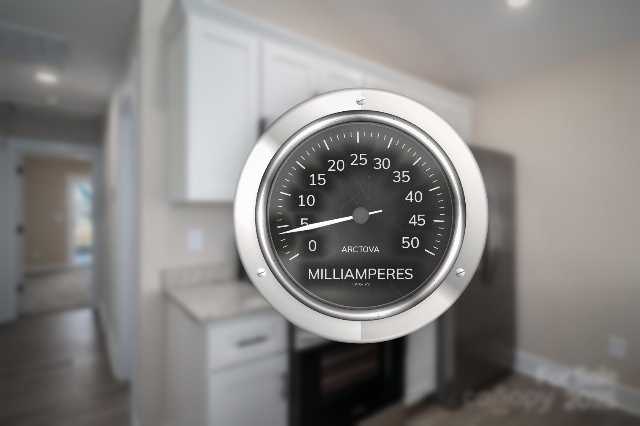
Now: {"value": 4, "unit": "mA"}
